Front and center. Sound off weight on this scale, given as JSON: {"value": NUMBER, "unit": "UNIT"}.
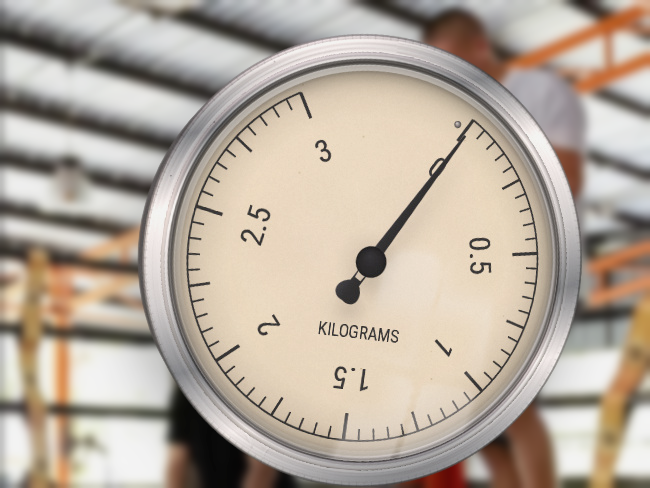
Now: {"value": 0, "unit": "kg"}
